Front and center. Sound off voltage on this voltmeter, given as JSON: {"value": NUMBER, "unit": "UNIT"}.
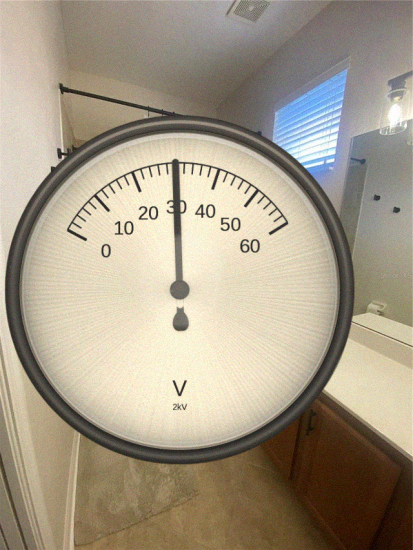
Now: {"value": 30, "unit": "V"}
